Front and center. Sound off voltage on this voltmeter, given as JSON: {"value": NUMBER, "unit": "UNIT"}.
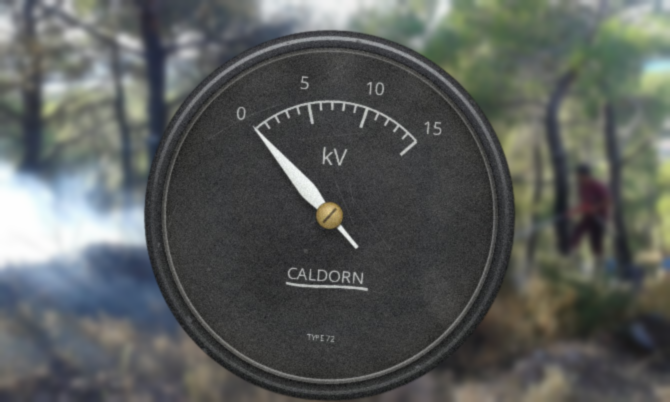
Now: {"value": 0, "unit": "kV"}
